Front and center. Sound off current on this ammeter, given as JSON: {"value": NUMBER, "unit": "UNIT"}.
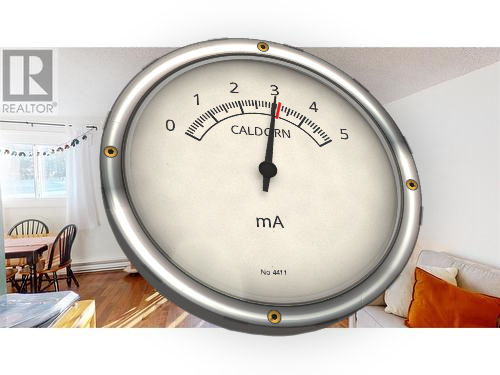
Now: {"value": 3, "unit": "mA"}
